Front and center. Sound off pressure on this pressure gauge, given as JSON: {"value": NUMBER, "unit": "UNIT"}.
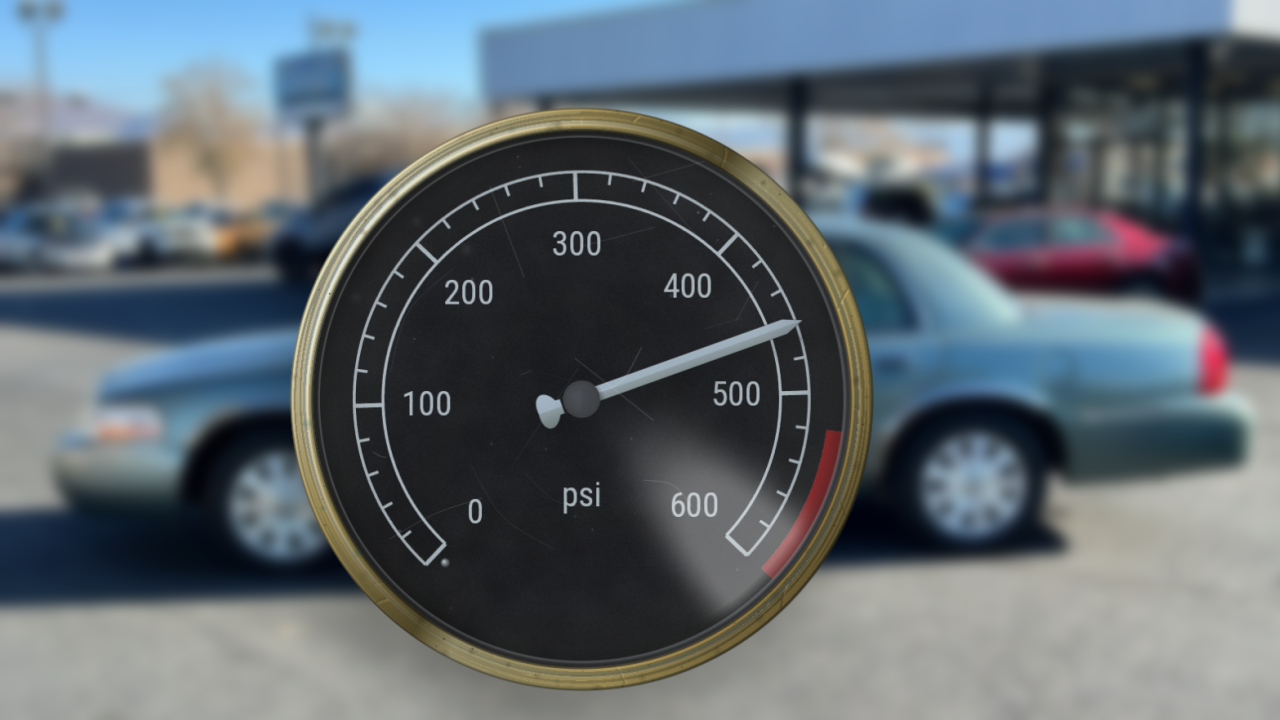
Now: {"value": 460, "unit": "psi"}
